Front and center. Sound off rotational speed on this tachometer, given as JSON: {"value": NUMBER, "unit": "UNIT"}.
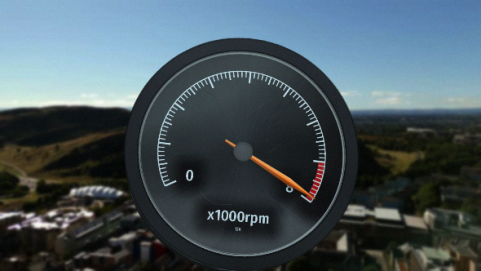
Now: {"value": 7900, "unit": "rpm"}
